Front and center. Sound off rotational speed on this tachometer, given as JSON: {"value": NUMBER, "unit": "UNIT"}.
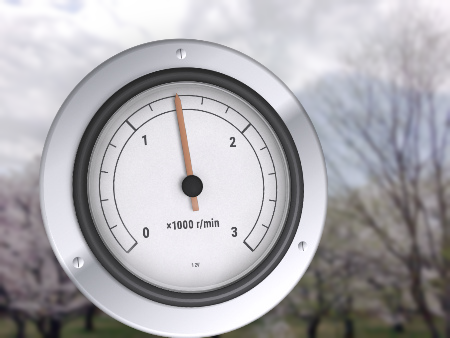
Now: {"value": 1400, "unit": "rpm"}
